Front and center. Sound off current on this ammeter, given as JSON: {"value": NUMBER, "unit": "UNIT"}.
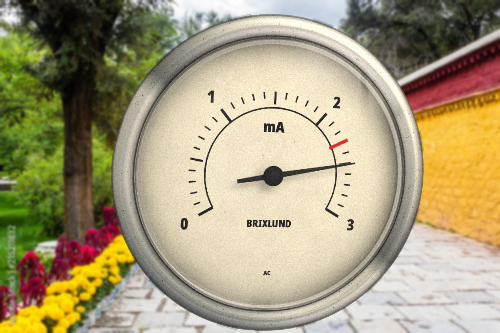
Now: {"value": 2.5, "unit": "mA"}
